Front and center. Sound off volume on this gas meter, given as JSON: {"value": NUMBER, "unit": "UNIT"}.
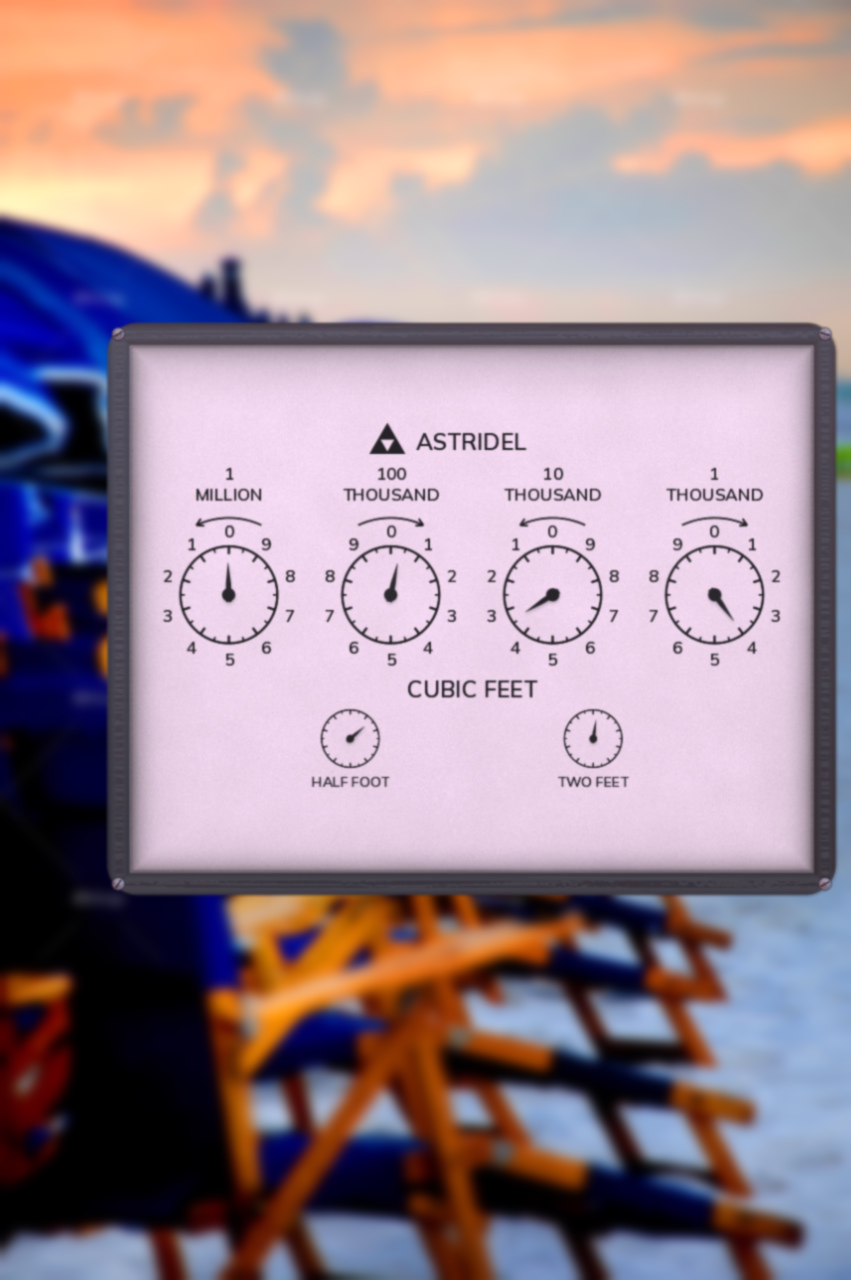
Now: {"value": 3400, "unit": "ft³"}
